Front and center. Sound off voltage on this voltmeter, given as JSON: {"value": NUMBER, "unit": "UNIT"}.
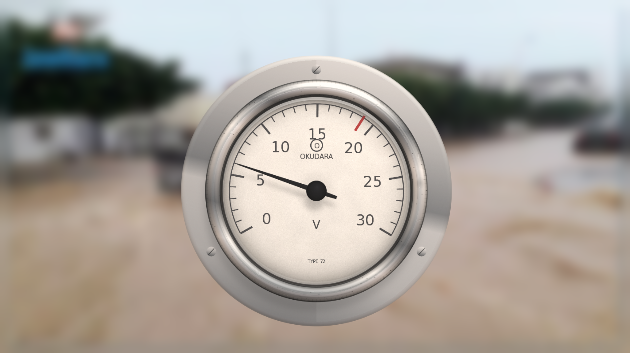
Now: {"value": 6, "unit": "V"}
